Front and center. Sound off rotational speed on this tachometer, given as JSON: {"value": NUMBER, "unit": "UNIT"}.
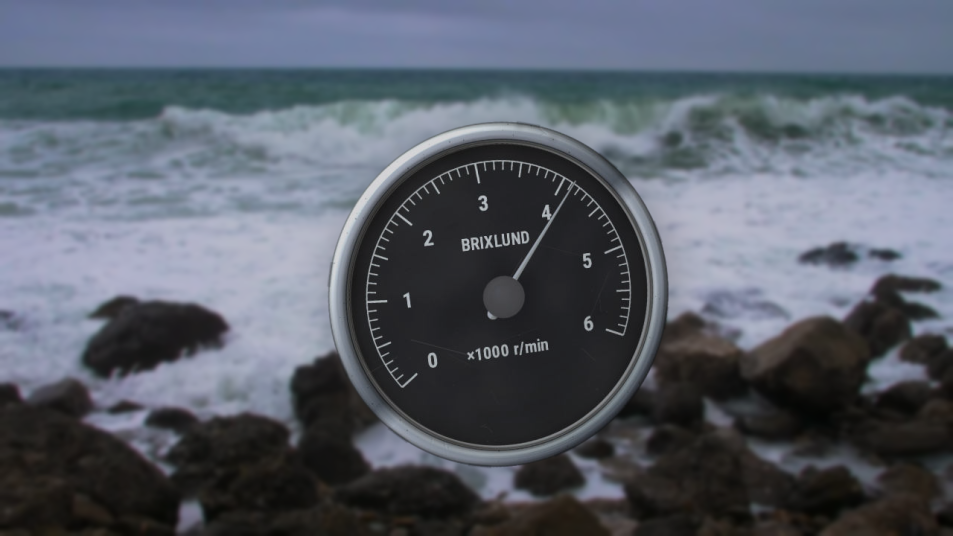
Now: {"value": 4100, "unit": "rpm"}
